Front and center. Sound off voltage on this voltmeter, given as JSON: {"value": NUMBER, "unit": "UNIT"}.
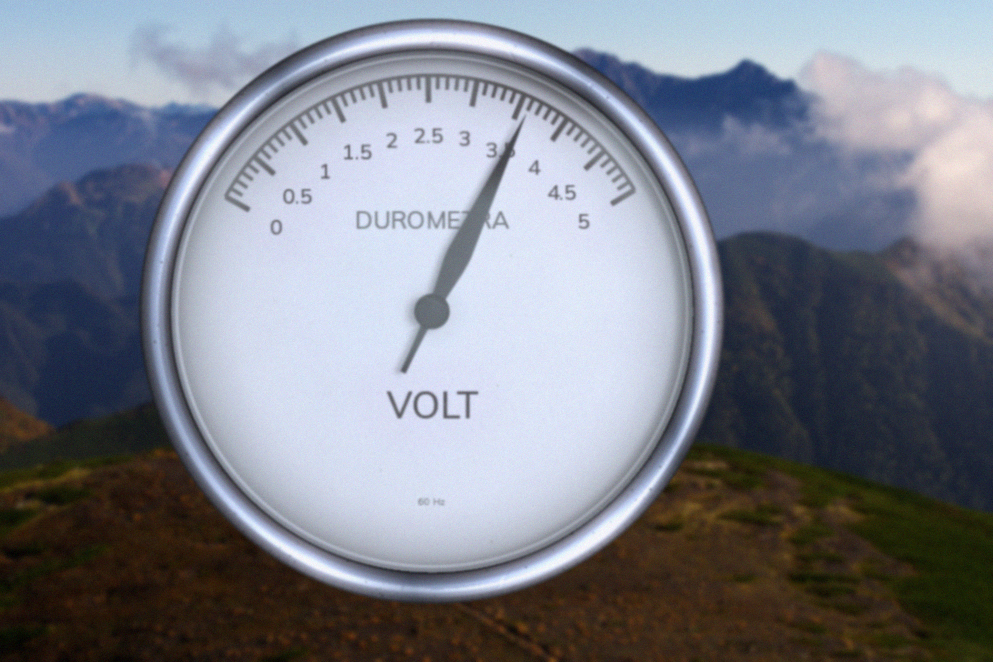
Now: {"value": 3.6, "unit": "V"}
